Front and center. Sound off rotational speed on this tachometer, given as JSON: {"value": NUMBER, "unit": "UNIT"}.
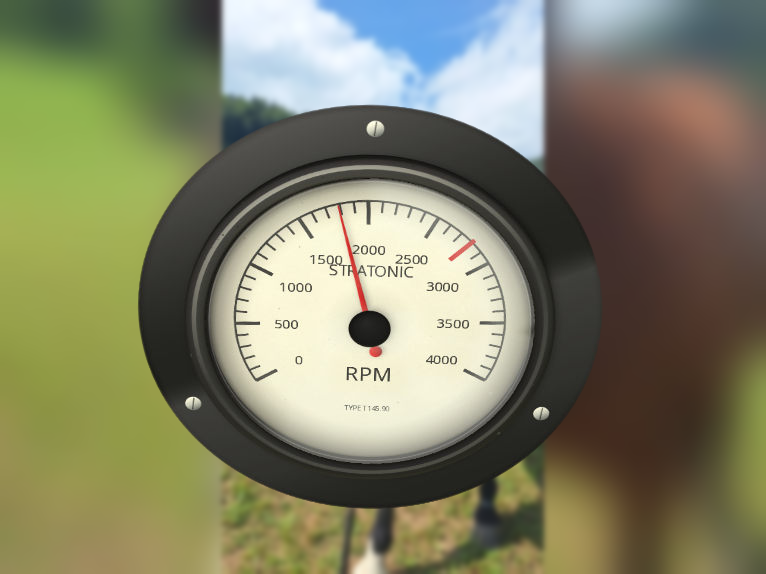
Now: {"value": 1800, "unit": "rpm"}
